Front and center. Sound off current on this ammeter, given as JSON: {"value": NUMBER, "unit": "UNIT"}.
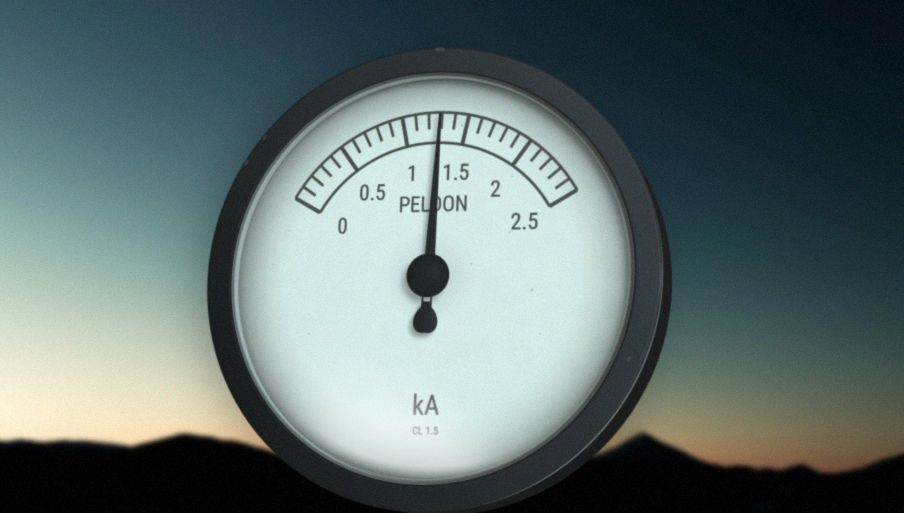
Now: {"value": 1.3, "unit": "kA"}
